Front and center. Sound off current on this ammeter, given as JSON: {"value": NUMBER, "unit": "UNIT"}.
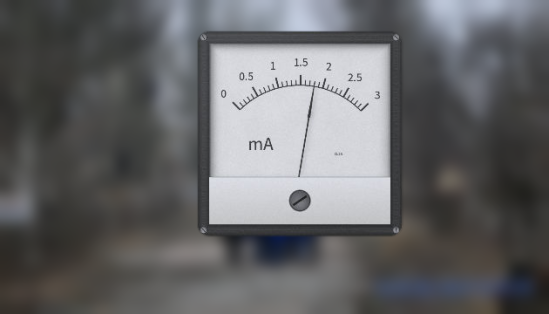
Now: {"value": 1.8, "unit": "mA"}
